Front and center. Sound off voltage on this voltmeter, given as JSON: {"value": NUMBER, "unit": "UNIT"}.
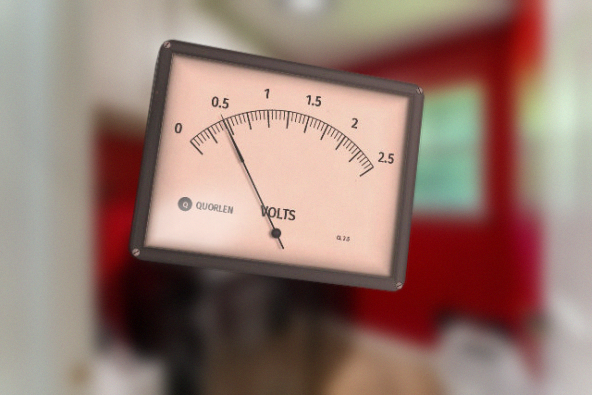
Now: {"value": 0.45, "unit": "V"}
